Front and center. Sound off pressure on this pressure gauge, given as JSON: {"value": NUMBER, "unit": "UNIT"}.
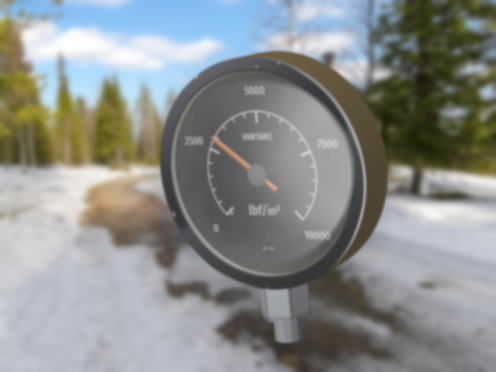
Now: {"value": 3000, "unit": "psi"}
